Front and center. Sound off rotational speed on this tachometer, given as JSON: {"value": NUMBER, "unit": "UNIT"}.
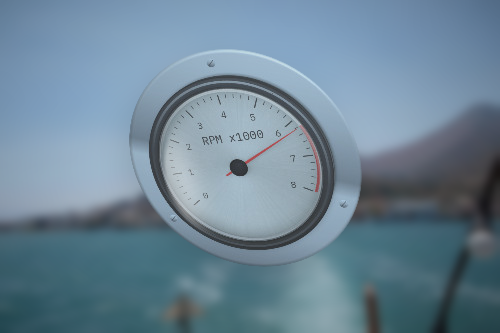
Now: {"value": 6200, "unit": "rpm"}
